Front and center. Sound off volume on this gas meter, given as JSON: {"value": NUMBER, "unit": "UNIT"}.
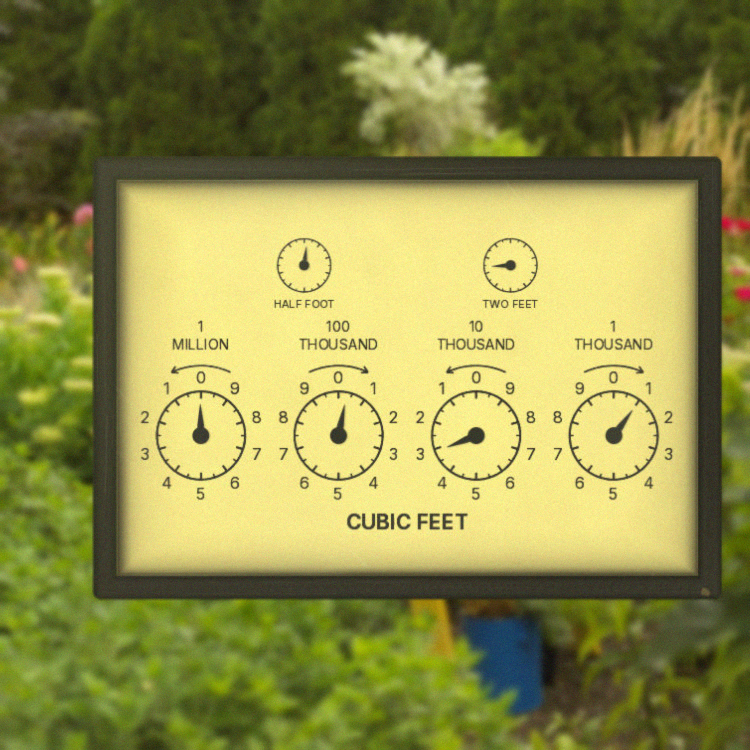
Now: {"value": 3100, "unit": "ft³"}
